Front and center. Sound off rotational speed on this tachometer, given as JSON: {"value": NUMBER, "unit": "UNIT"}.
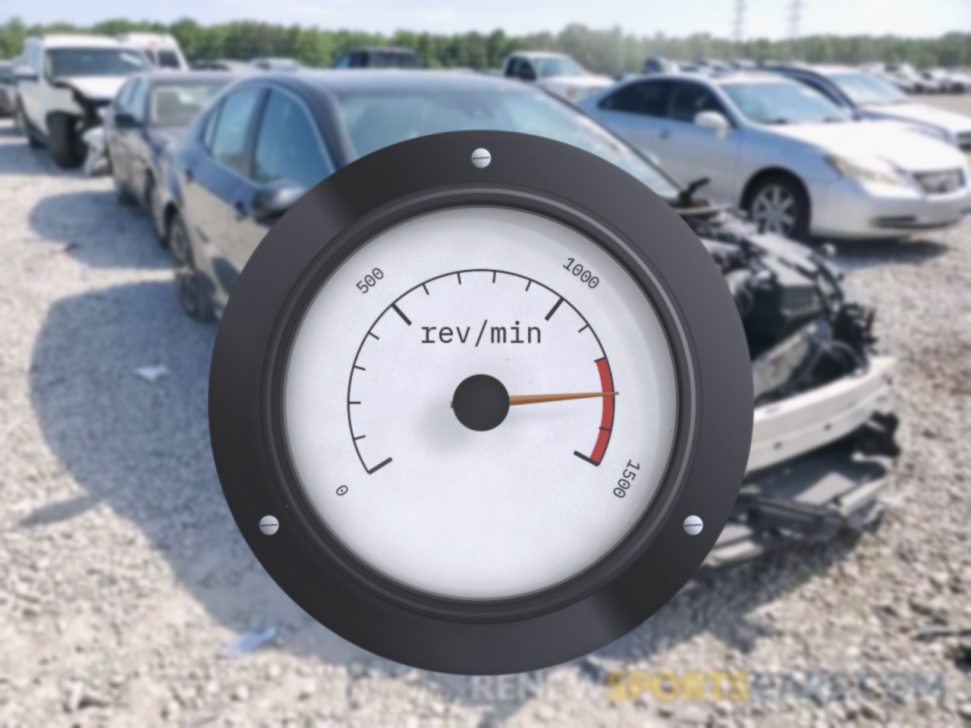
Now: {"value": 1300, "unit": "rpm"}
